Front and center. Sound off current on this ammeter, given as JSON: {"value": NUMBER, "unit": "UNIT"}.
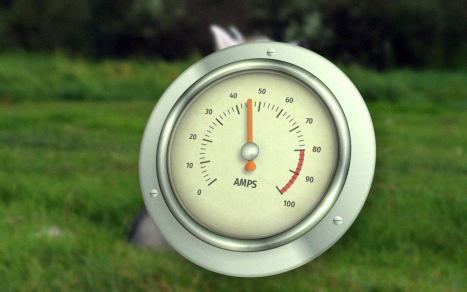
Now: {"value": 46, "unit": "A"}
